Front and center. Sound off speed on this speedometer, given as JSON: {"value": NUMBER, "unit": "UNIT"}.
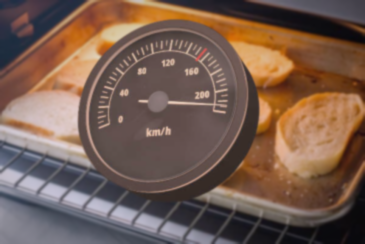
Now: {"value": 215, "unit": "km/h"}
